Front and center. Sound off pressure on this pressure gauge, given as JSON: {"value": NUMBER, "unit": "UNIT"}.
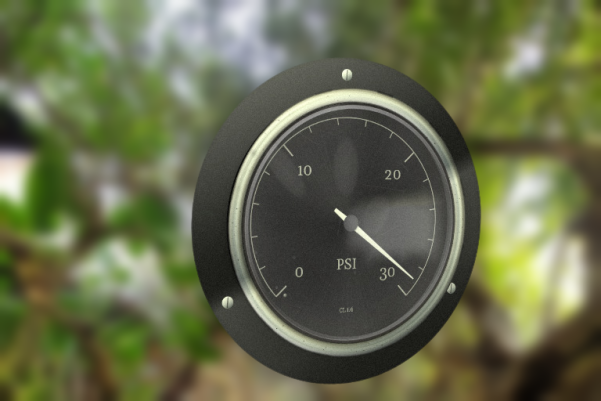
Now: {"value": 29, "unit": "psi"}
